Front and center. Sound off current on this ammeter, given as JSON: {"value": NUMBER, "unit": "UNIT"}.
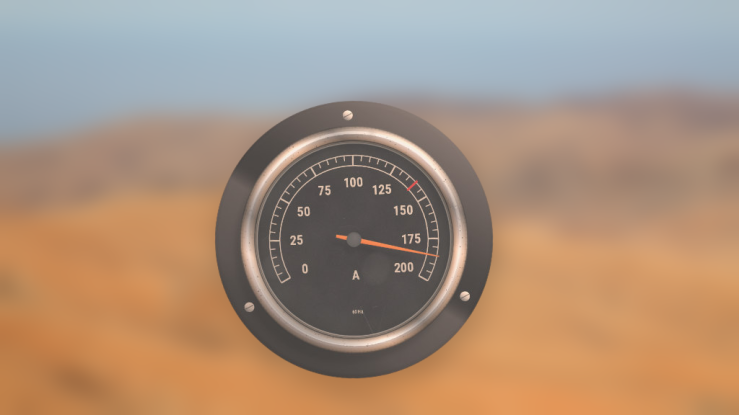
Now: {"value": 185, "unit": "A"}
